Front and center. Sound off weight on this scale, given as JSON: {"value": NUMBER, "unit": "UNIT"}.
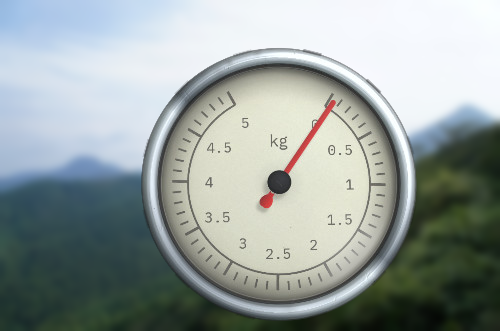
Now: {"value": 0.05, "unit": "kg"}
